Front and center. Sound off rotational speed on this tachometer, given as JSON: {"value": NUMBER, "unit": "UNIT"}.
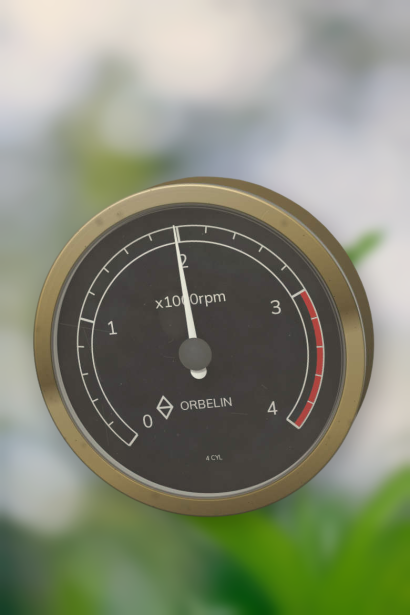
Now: {"value": 2000, "unit": "rpm"}
